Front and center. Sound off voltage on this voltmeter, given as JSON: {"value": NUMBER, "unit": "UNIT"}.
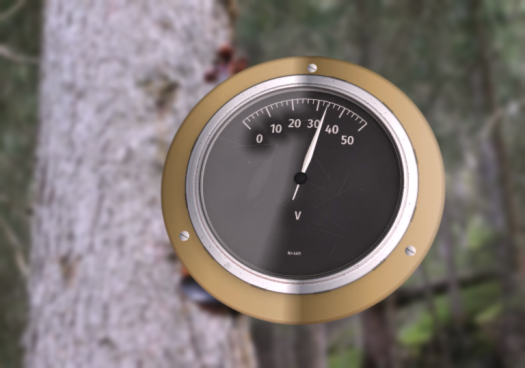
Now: {"value": 34, "unit": "V"}
